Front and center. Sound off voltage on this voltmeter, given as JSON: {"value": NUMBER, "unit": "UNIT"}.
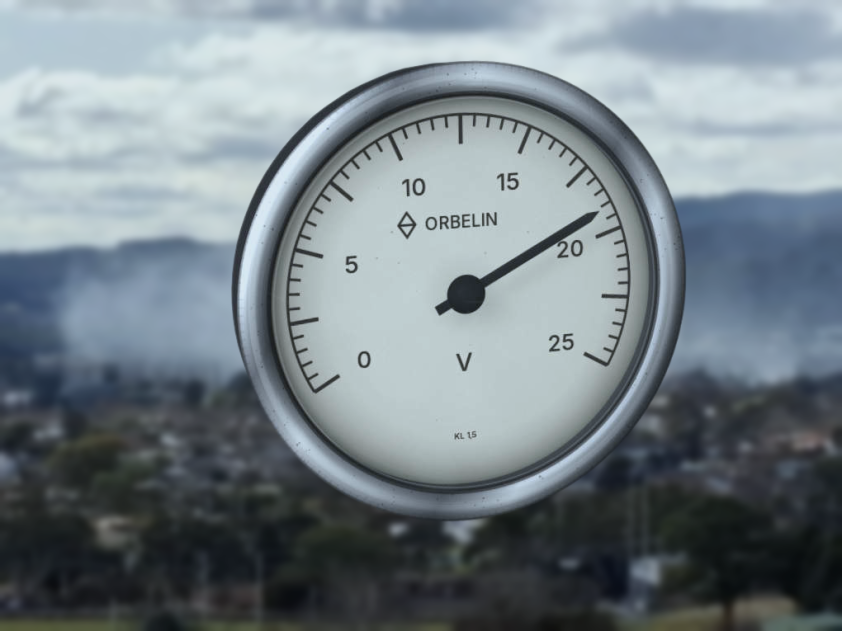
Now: {"value": 19, "unit": "V"}
